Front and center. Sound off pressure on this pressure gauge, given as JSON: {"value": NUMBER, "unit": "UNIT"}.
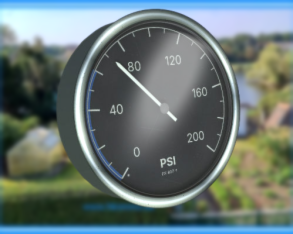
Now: {"value": 70, "unit": "psi"}
